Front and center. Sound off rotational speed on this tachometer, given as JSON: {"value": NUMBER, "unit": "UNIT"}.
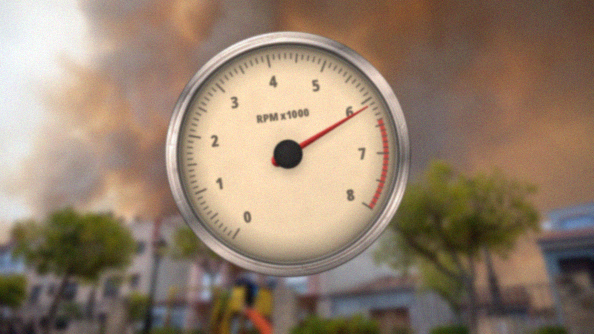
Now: {"value": 6100, "unit": "rpm"}
